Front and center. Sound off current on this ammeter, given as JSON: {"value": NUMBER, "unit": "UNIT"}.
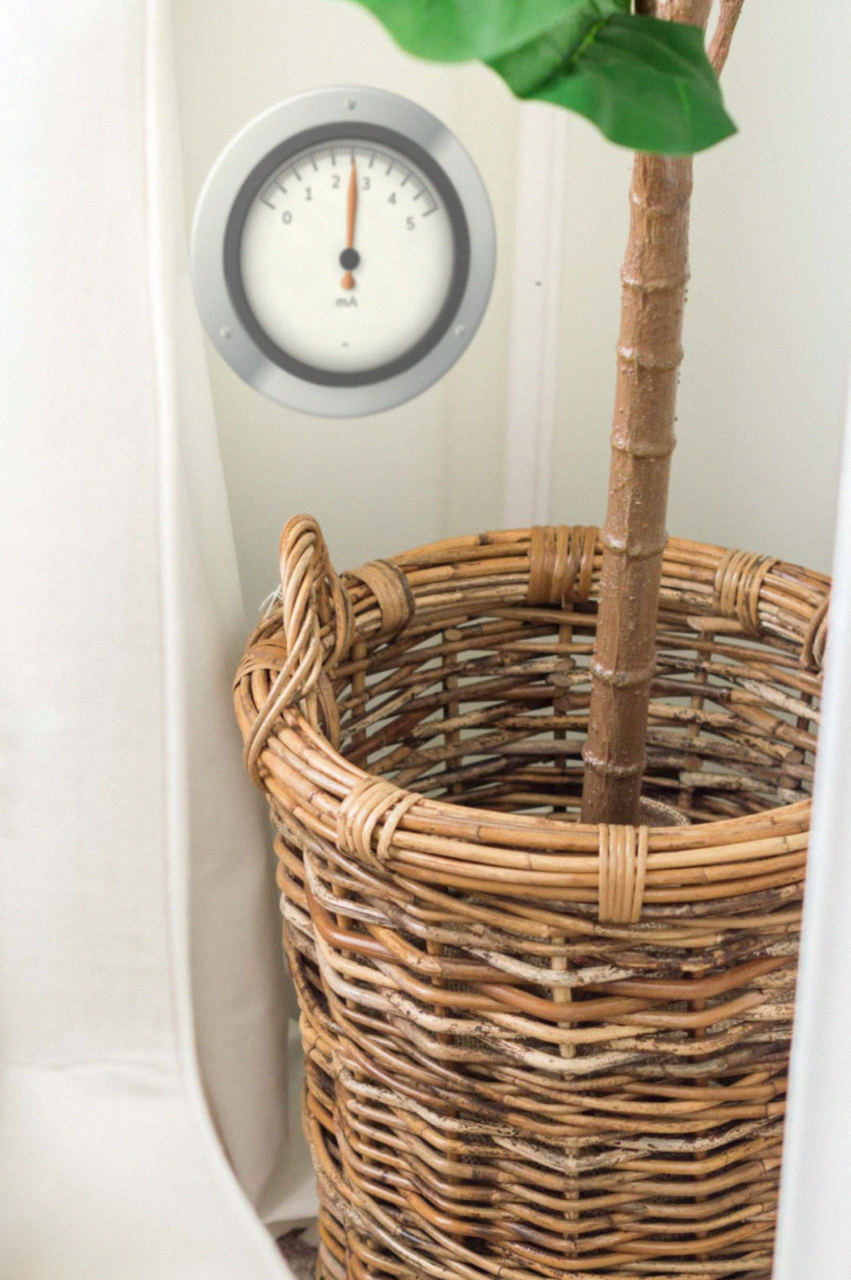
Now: {"value": 2.5, "unit": "mA"}
